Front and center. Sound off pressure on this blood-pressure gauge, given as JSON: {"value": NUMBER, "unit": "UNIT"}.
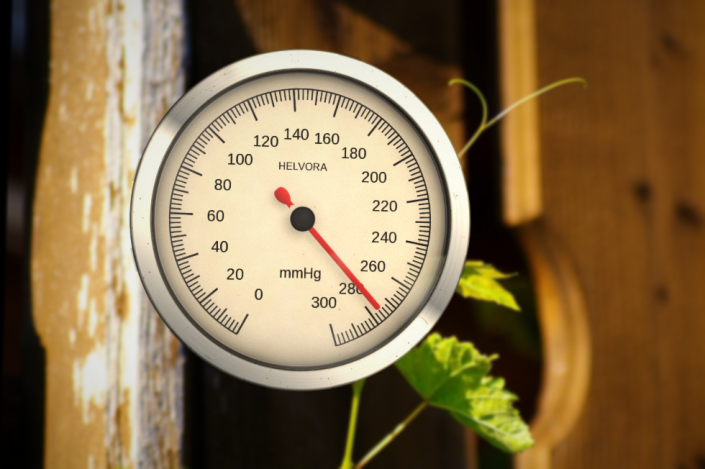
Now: {"value": 276, "unit": "mmHg"}
